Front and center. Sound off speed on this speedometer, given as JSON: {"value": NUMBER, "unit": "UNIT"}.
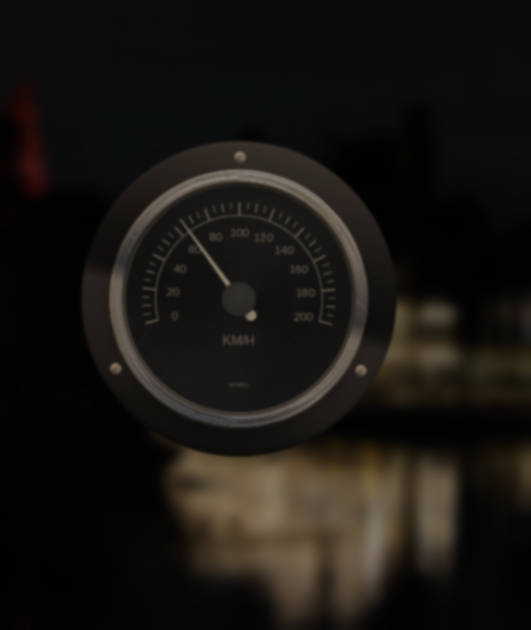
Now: {"value": 65, "unit": "km/h"}
